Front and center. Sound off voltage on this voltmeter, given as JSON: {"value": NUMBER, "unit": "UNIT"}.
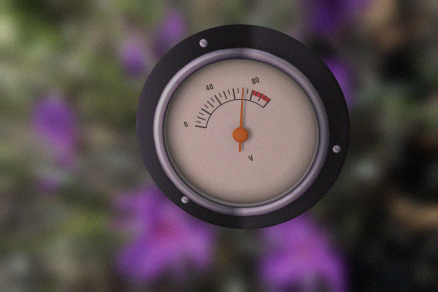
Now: {"value": 70, "unit": "V"}
